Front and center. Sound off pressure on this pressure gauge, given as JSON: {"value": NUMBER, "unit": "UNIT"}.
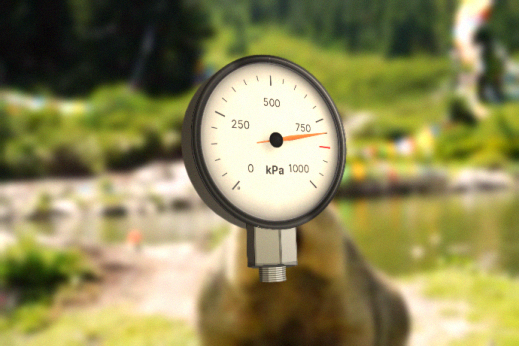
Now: {"value": 800, "unit": "kPa"}
